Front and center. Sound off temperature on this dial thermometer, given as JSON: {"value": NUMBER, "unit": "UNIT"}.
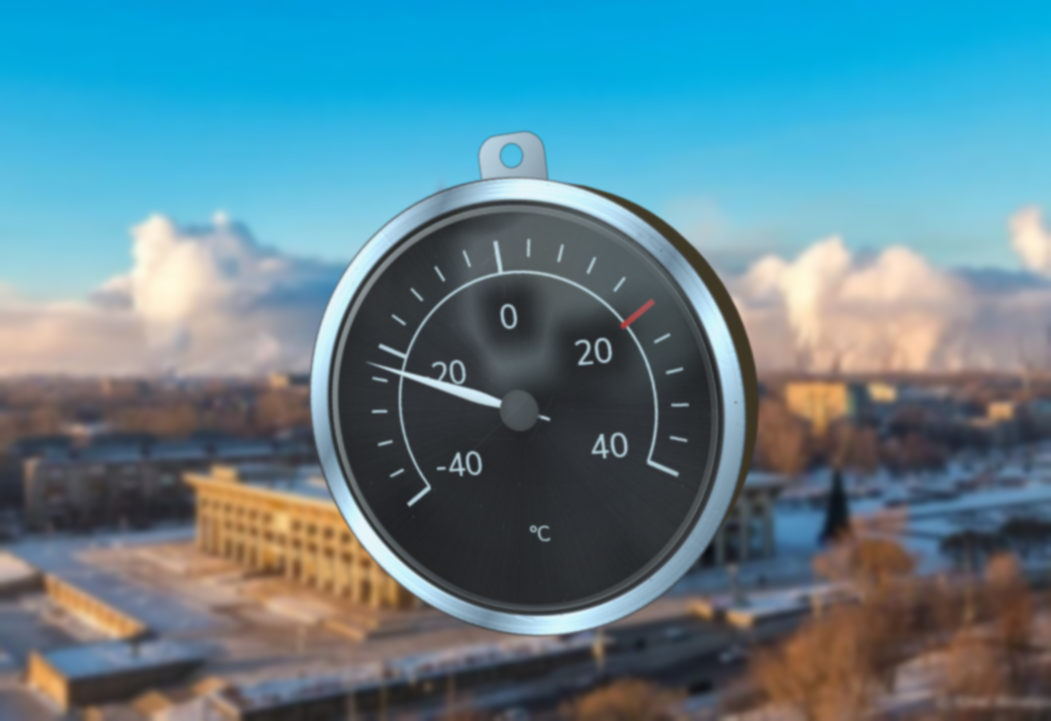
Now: {"value": -22, "unit": "°C"}
